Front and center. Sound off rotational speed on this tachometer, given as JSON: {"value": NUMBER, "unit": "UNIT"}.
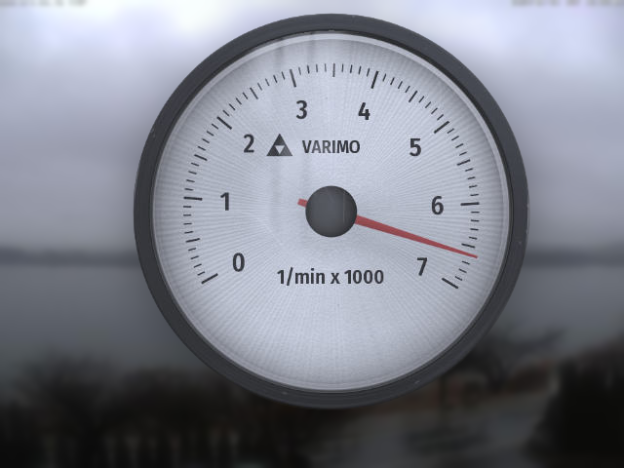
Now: {"value": 6600, "unit": "rpm"}
